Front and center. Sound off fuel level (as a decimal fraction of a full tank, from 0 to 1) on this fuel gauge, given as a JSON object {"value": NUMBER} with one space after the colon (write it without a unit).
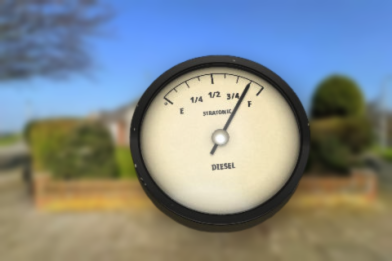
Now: {"value": 0.875}
